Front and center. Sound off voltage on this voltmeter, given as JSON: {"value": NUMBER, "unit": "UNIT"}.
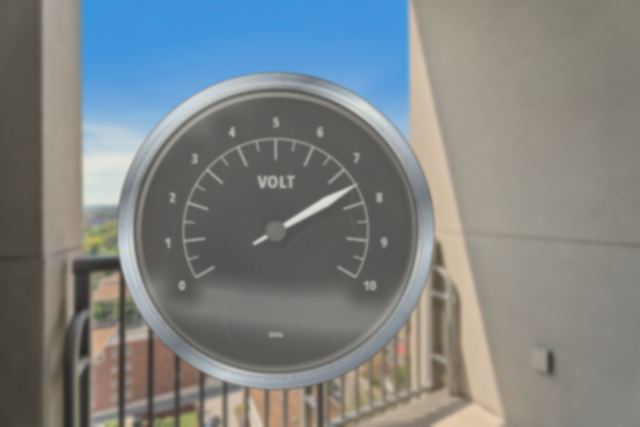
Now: {"value": 7.5, "unit": "V"}
